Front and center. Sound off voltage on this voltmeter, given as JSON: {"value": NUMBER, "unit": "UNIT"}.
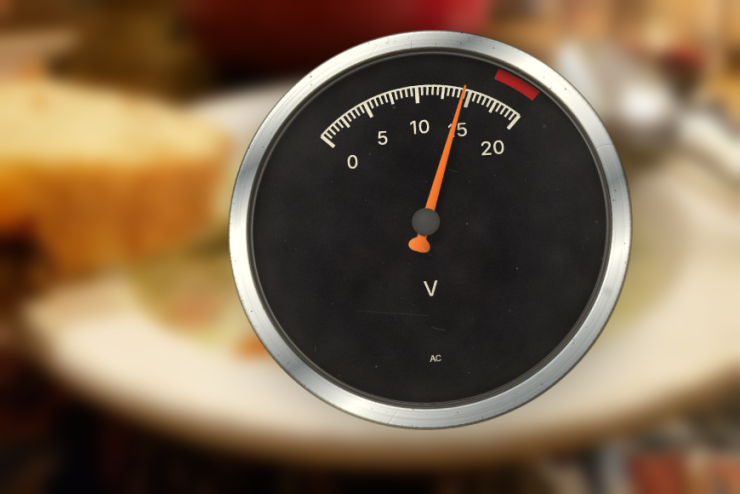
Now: {"value": 14.5, "unit": "V"}
